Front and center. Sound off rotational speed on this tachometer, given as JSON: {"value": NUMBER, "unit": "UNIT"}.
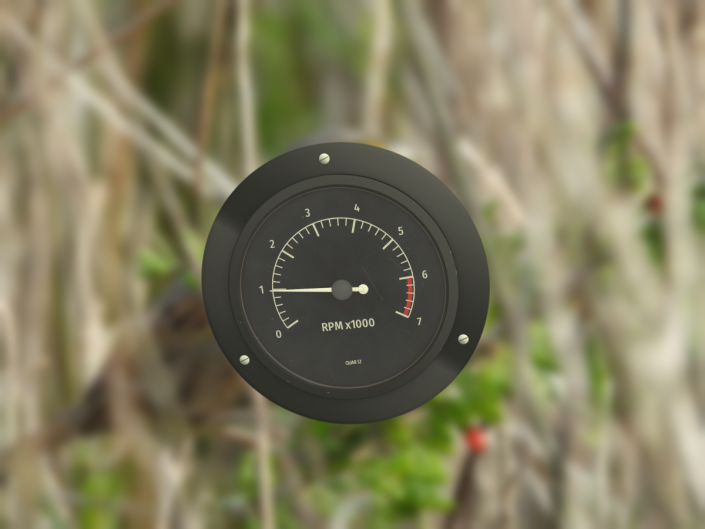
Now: {"value": 1000, "unit": "rpm"}
